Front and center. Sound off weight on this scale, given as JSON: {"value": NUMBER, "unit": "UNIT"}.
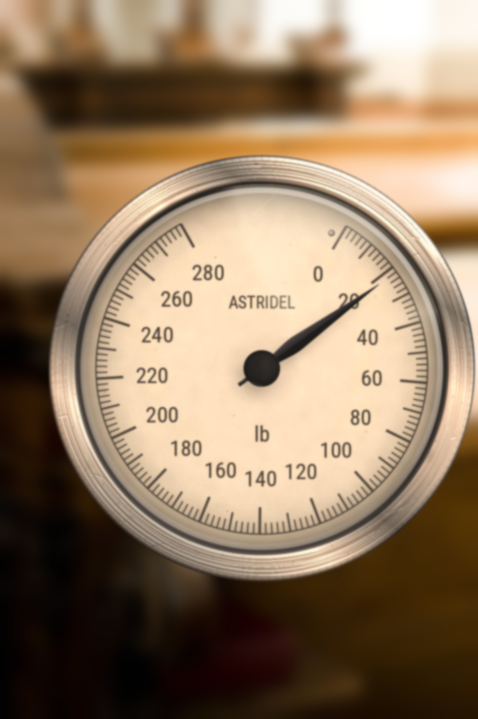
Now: {"value": 22, "unit": "lb"}
